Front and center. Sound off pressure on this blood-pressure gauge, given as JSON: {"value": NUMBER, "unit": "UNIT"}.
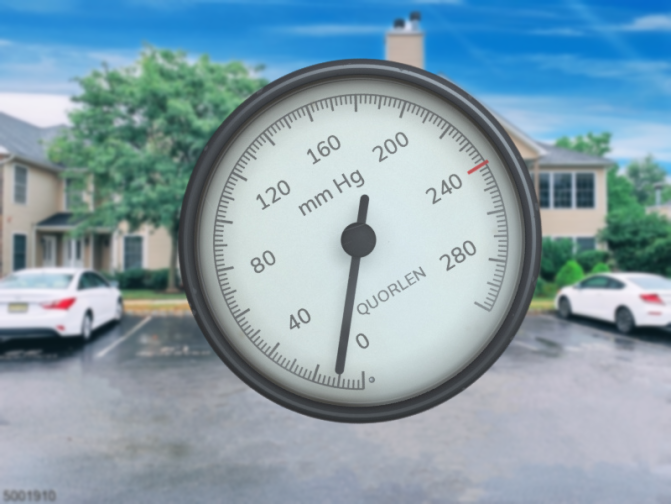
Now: {"value": 10, "unit": "mmHg"}
